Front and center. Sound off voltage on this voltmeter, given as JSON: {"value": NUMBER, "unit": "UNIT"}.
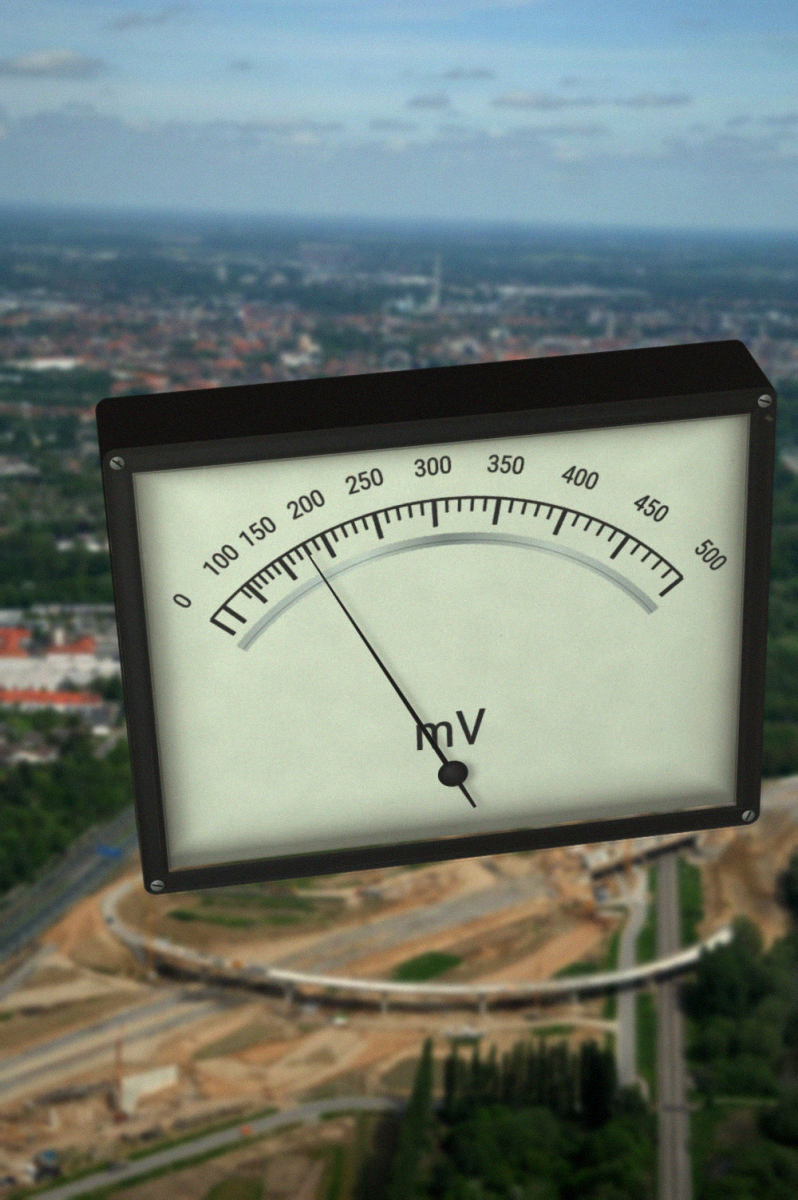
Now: {"value": 180, "unit": "mV"}
